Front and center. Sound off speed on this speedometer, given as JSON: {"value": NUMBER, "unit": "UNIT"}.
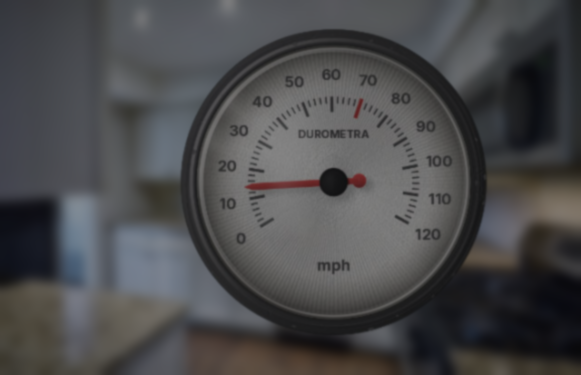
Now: {"value": 14, "unit": "mph"}
